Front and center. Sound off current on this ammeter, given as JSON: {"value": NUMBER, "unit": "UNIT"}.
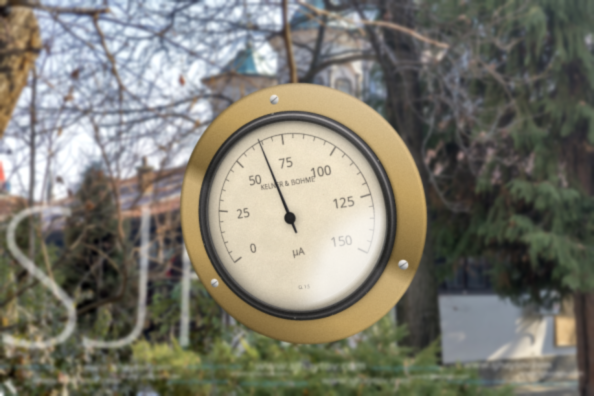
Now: {"value": 65, "unit": "µA"}
